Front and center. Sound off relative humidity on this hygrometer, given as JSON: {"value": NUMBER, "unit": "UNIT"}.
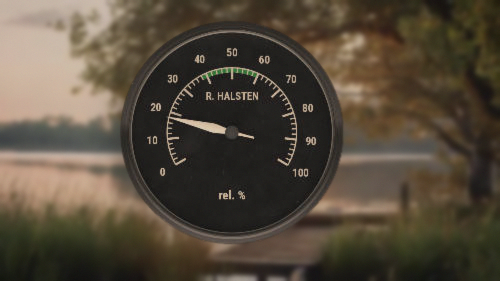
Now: {"value": 18, "unit": "%"}
